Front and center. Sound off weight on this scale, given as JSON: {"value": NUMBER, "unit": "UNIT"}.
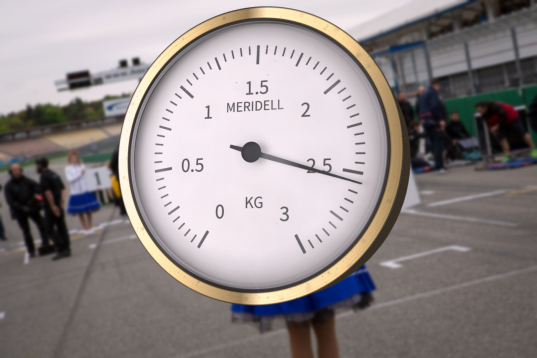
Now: {"value": 2.55, "unit": "kg"}
